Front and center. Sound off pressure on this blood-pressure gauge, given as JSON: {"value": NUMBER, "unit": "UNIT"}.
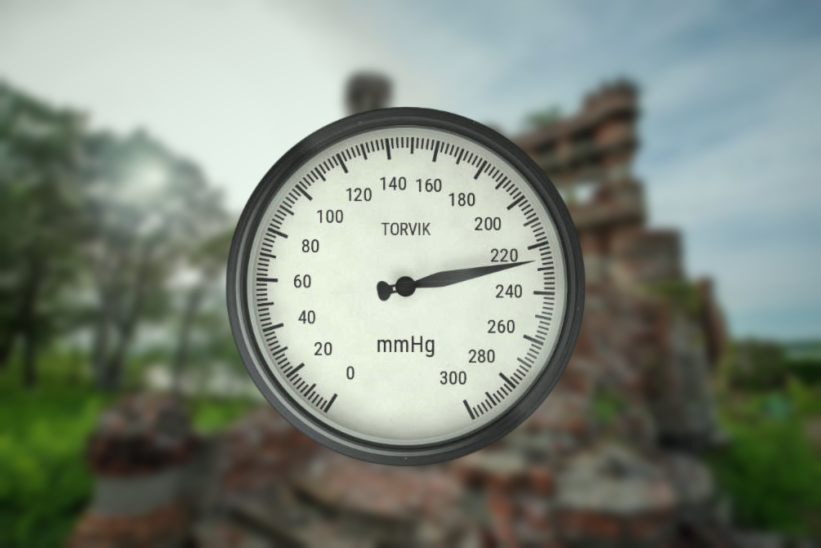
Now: {"value": 226, "unit": "mmHg"}
